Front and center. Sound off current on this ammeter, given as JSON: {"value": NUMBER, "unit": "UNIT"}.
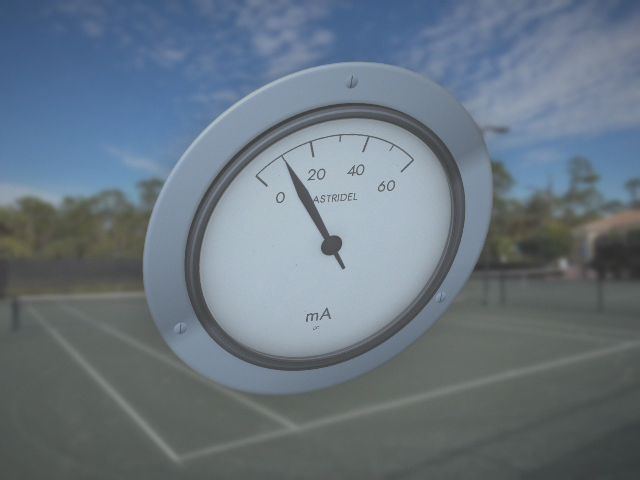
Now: {"value": 10, "unit": "mA"}
